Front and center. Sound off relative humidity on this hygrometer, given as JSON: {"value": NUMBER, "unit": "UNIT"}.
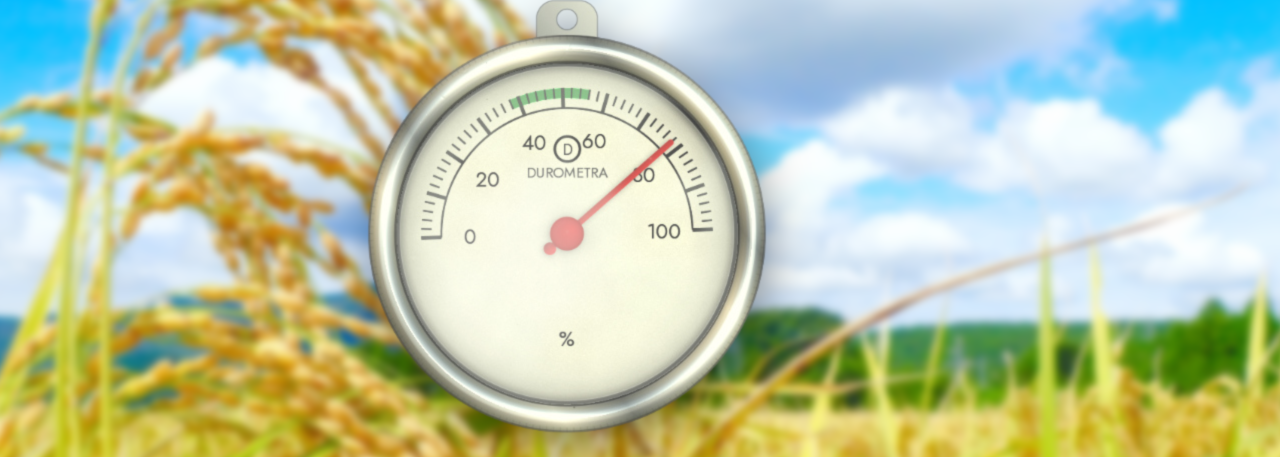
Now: {"value": 78, "unit": "%"}
